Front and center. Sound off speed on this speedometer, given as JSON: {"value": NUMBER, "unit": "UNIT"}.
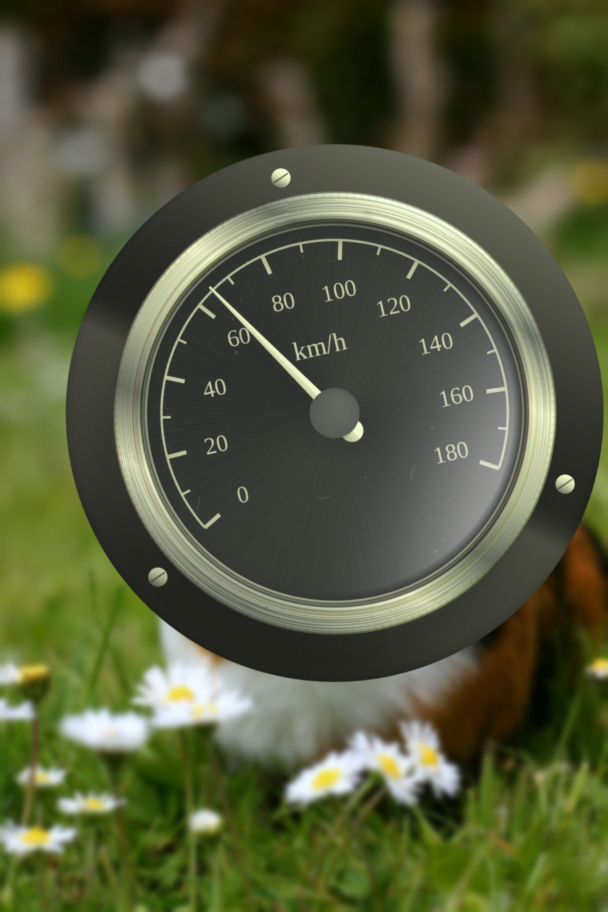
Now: {"value": 65, "unit": "km/h"}
